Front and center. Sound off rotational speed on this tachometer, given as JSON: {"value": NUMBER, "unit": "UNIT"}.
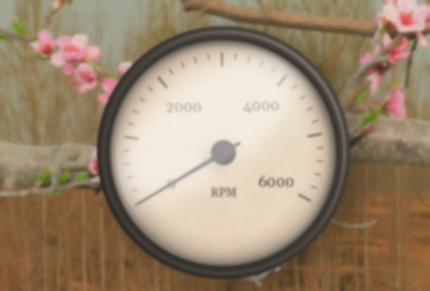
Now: {"value": 0, "unit": "rpm"}
